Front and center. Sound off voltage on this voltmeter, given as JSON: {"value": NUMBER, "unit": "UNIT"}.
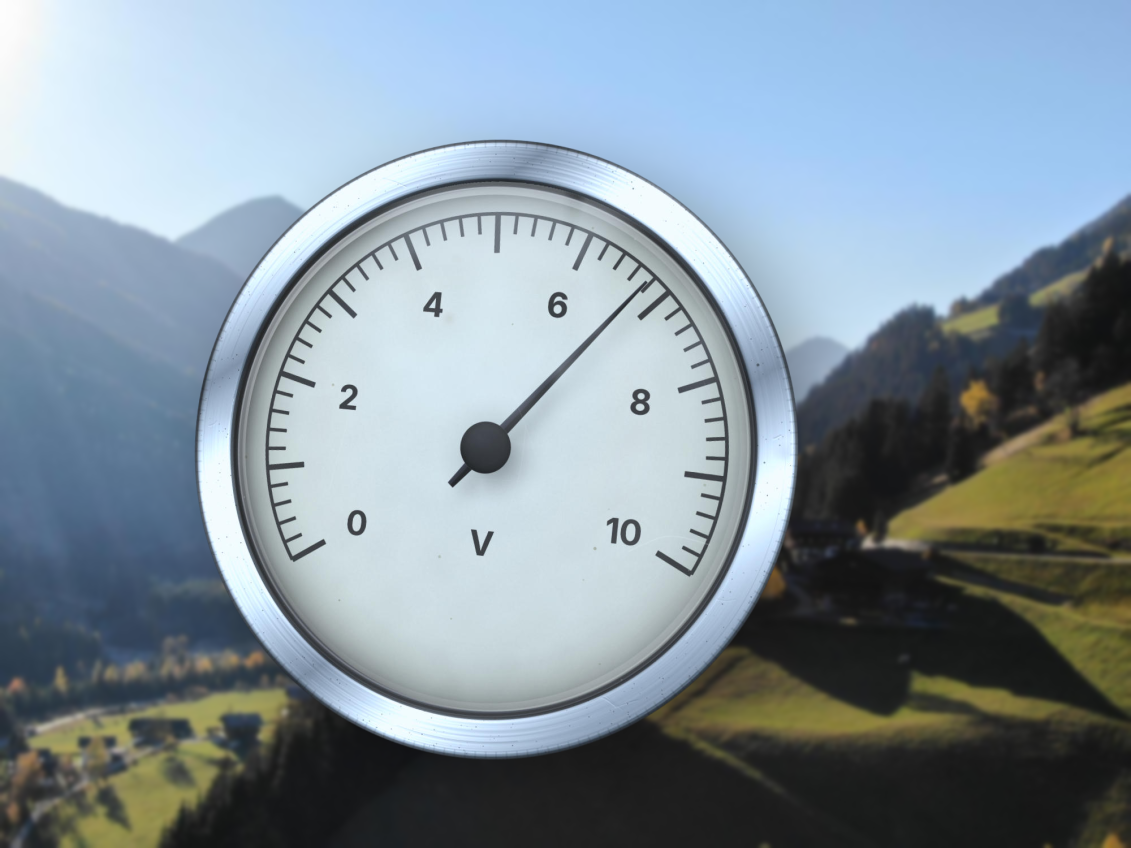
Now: {"value": 6.8, "unit": "V"}
